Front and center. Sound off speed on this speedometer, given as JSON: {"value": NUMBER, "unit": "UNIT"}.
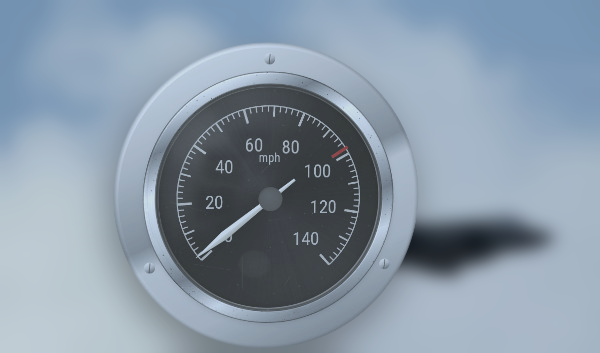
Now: {"value": 2, "unit": "mph"}
